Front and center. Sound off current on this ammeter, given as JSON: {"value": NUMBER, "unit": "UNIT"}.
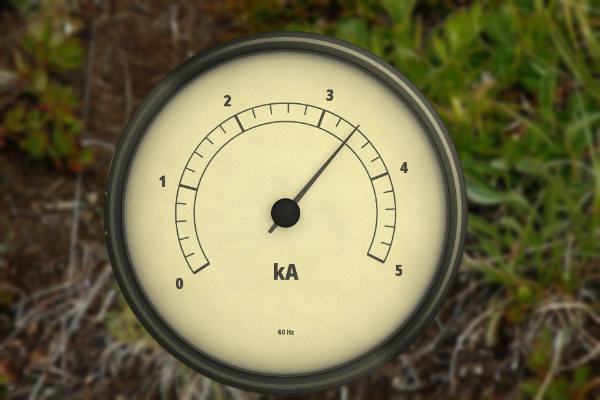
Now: {"value": 3.4, "unit": "kA"}
